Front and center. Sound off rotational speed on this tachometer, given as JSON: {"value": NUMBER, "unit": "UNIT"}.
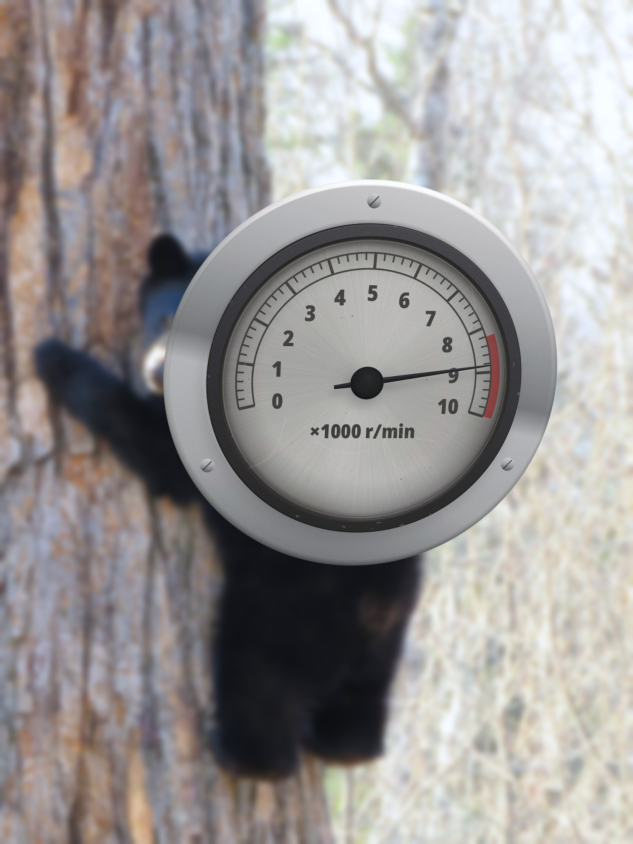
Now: {"value": 8800, "unit": "rpm"}
